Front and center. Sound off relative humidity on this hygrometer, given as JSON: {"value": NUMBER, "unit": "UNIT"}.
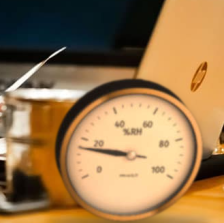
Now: {"value": 16, "unit": "%"}
